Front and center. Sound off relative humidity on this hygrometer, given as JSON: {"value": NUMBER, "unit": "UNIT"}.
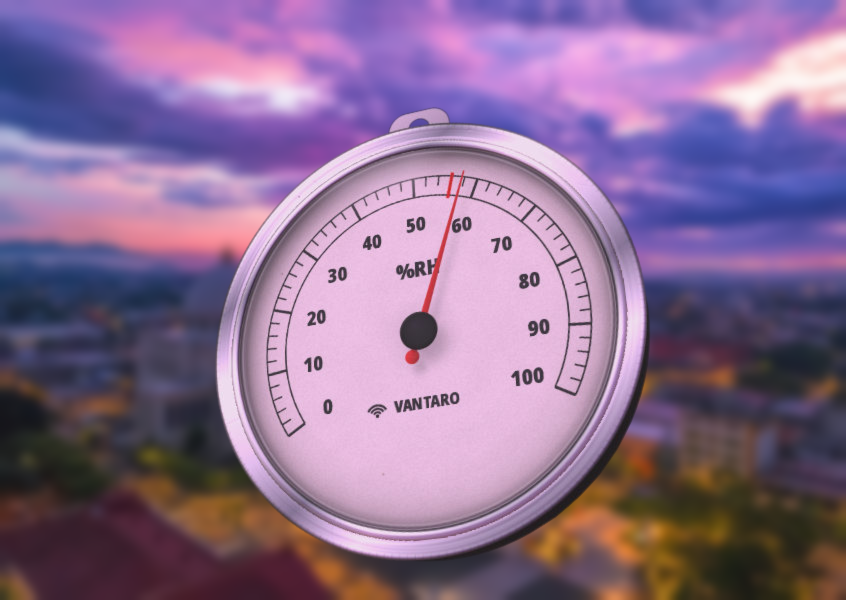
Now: {"value": 58, "unit": "%"}
